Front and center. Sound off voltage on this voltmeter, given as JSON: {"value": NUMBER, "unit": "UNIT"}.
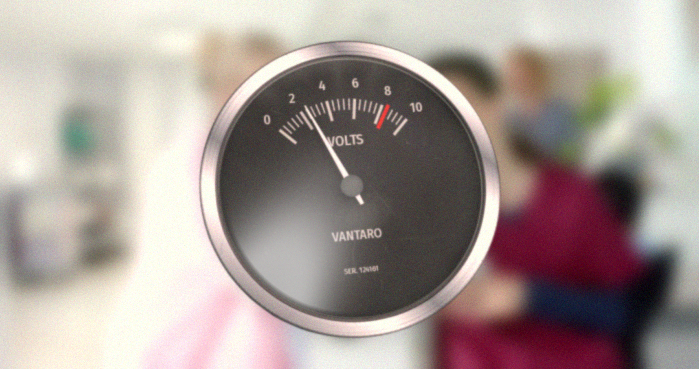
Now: {"value": 2.4, "unit": "V"}
